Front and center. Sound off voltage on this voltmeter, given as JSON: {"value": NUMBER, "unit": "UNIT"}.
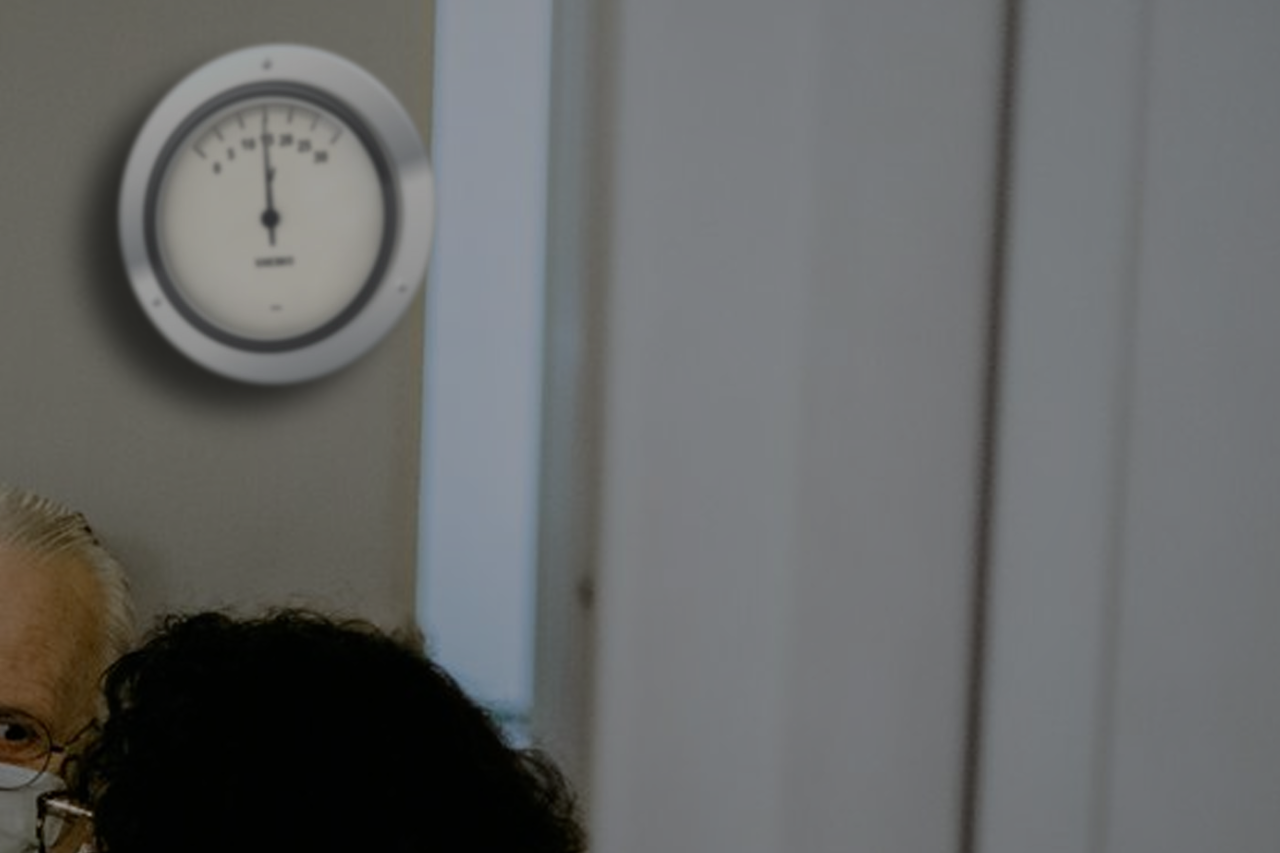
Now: {"value": 15, "unit": "V"}
